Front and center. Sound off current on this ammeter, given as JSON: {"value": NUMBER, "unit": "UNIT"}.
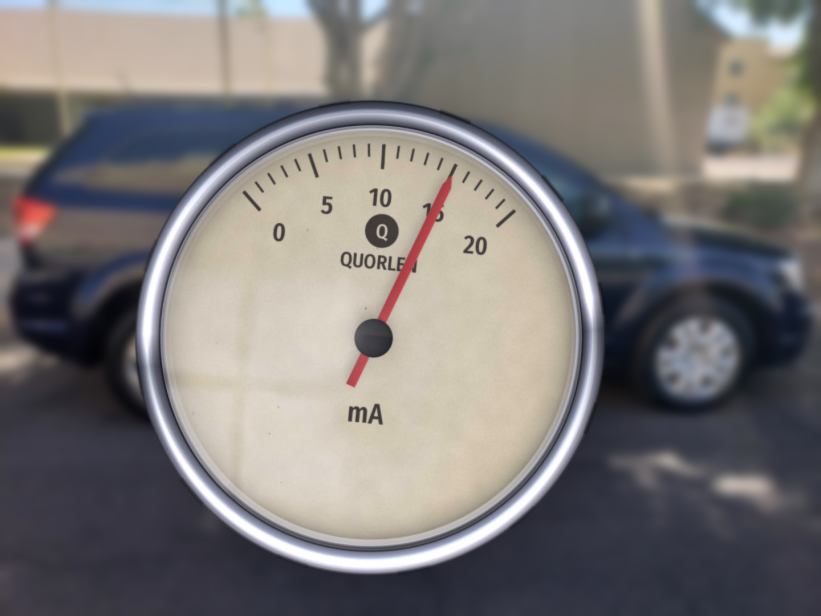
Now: {"value": 15, "unit": "mA"}
